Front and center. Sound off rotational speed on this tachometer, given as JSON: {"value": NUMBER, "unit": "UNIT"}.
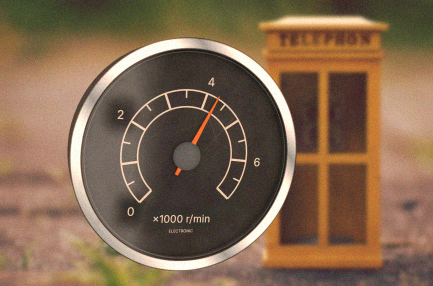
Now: {"value": 4250, "unit": "rpm"}
